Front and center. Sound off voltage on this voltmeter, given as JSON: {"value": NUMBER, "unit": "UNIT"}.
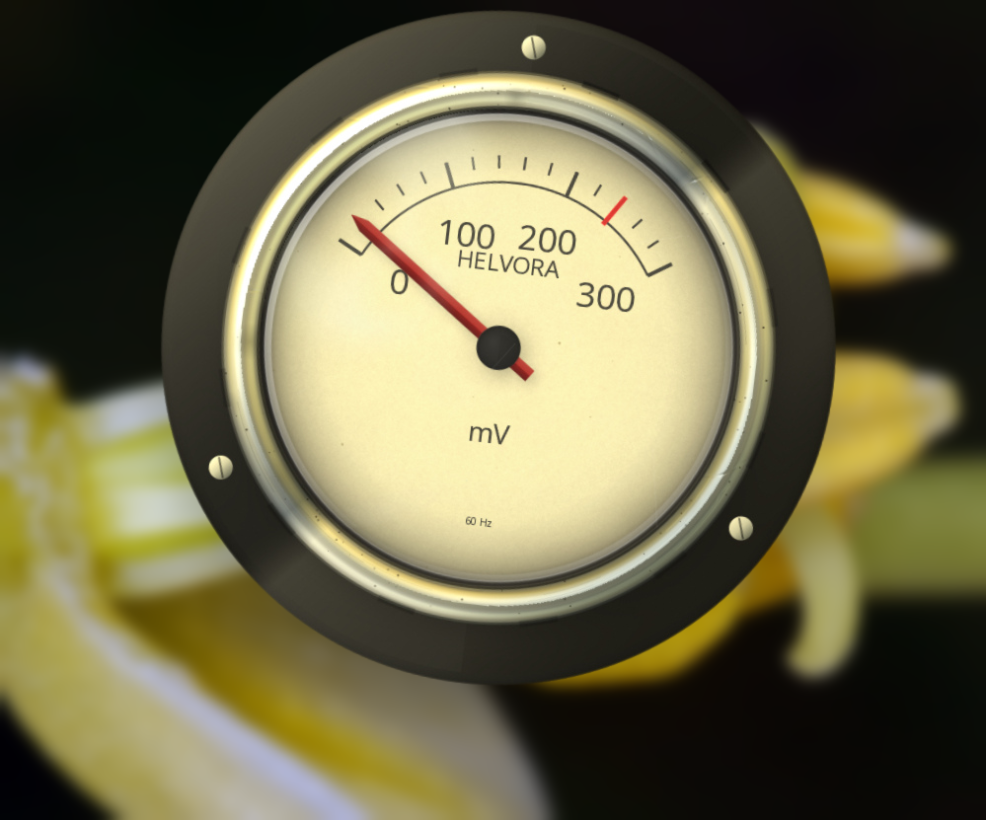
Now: {"value": 20, "unit": "mV"}
